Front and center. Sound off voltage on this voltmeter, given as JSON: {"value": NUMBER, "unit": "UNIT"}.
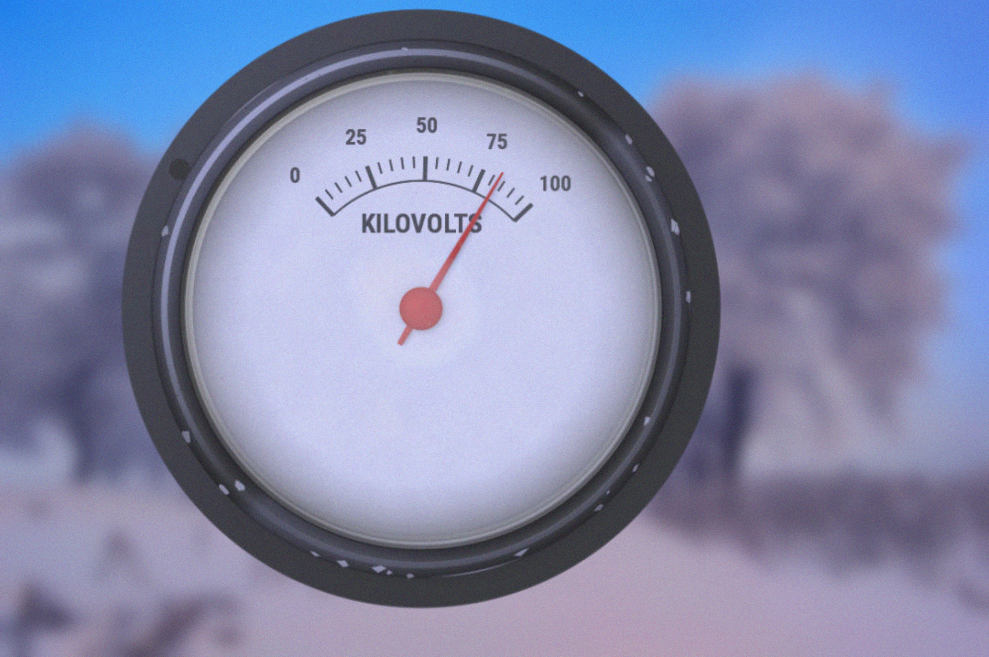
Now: {"value": 82.5, "unit": "kV"}
